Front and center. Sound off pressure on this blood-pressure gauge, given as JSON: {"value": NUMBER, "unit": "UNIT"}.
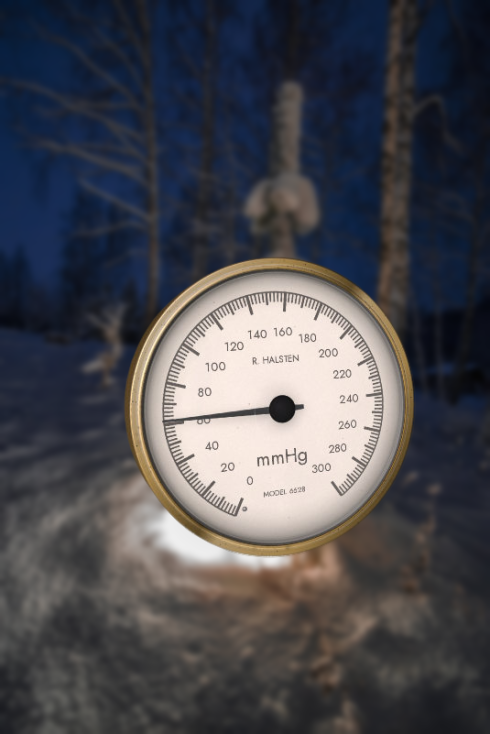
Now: {"value": 62, "unit": "mmHg"}
